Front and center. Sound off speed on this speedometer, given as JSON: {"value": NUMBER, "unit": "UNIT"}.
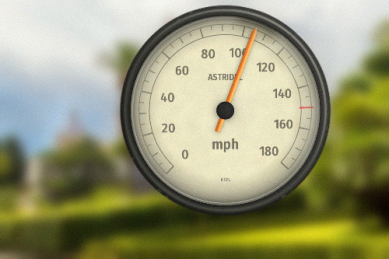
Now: {"value": 105, "unit": "mph"}
